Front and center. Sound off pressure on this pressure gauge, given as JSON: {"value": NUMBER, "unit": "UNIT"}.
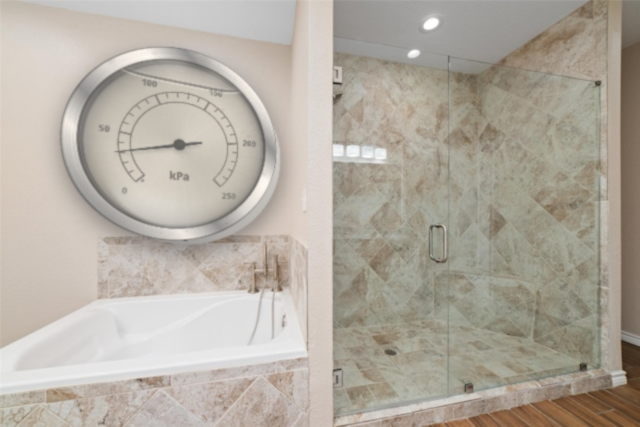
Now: {"value": 30, "unit": "kPa"}
